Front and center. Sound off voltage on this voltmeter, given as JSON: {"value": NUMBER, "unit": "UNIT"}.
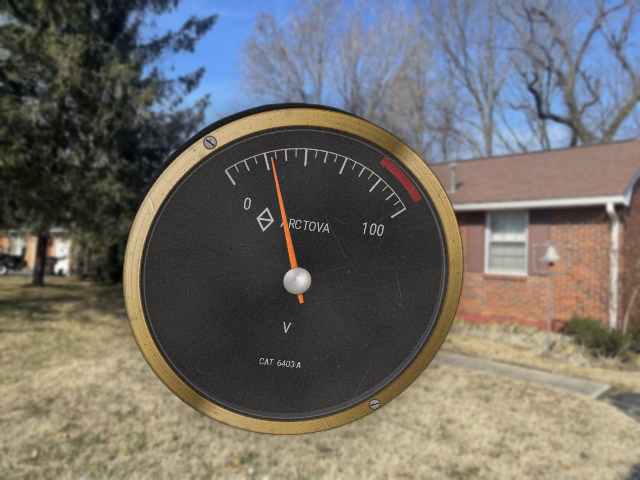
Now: {"value": 22.5, "unit": "V"}
